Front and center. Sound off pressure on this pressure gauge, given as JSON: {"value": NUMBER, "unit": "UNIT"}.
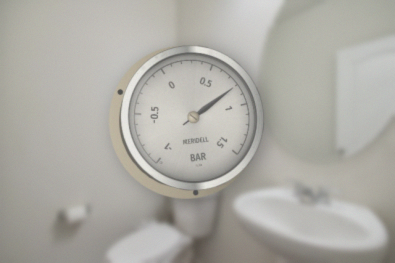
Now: {"value": 0.8, "unit": "bar"}
